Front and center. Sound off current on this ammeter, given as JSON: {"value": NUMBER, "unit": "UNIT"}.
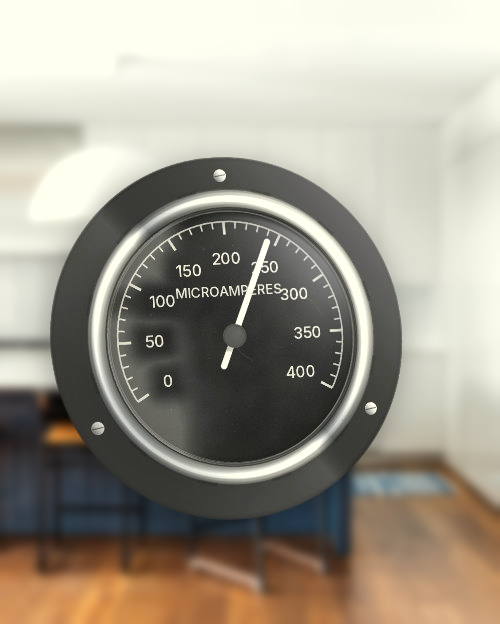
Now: {"value": 240, "unit": "µA"}
